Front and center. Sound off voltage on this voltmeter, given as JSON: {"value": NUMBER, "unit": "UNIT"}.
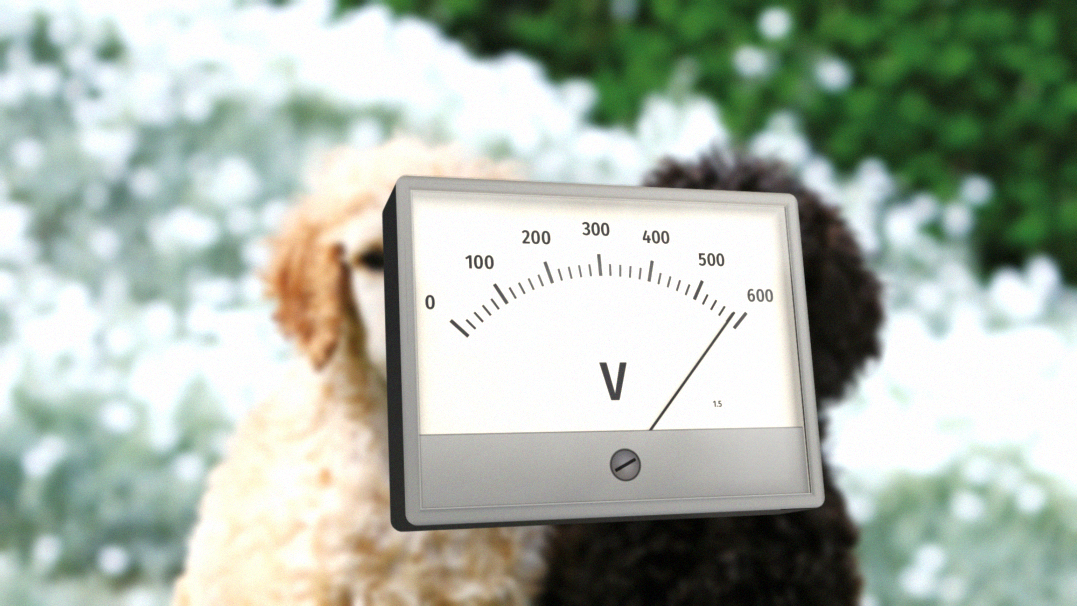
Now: {"value": 580, "unit": "V"}
